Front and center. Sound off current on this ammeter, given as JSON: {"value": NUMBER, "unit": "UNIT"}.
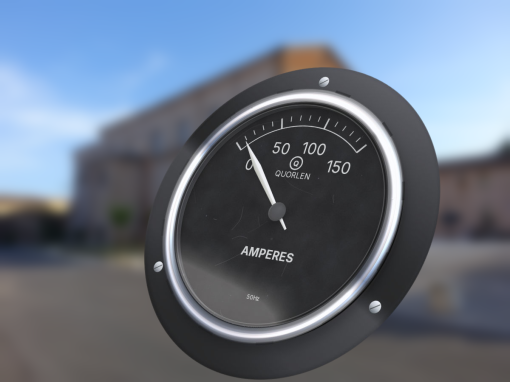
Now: {"value": 10, "unit": "A"}
